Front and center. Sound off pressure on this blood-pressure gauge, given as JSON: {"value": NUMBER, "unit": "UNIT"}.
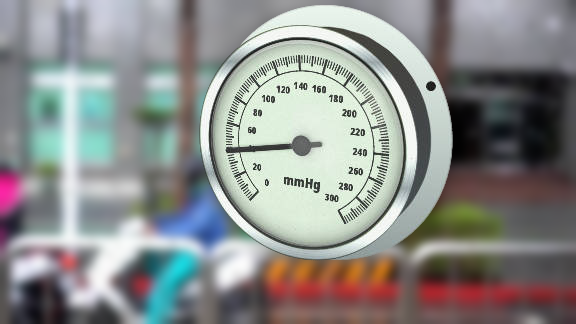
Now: {"value": 40, "unit": "mmHg"}
